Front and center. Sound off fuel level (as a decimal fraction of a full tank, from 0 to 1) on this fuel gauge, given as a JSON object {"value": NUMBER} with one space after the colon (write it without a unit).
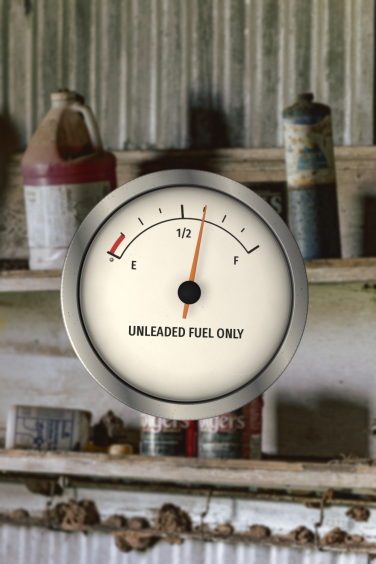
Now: {"value": 0.625}
